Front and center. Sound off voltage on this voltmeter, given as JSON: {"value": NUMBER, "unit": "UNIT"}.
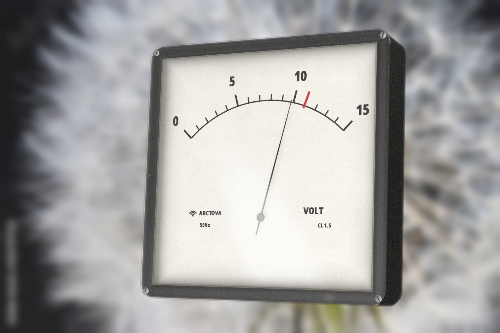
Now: {"value": 10, "unit": "V"}
